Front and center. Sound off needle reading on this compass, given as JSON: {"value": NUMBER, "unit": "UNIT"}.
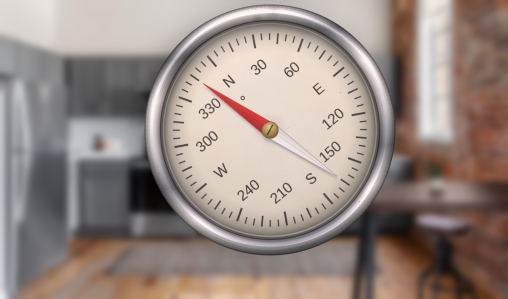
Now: {"value": 345, "unit": "°"}
